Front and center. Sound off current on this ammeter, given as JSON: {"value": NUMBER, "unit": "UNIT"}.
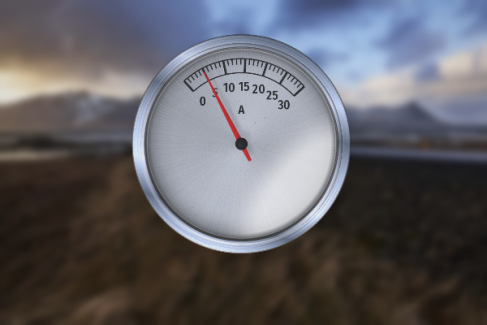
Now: {"value": 5, "unit": "A"}
